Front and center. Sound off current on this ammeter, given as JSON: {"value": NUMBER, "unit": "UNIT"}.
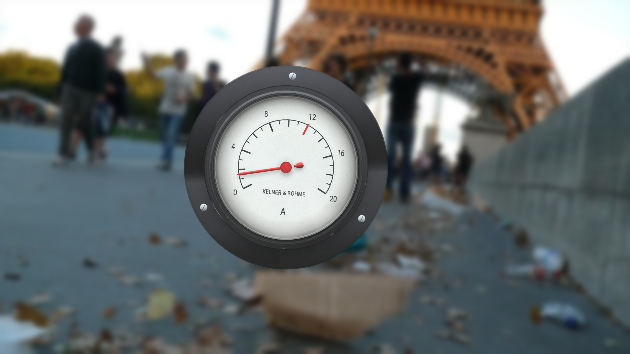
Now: {"value": 1.5, "unit": "A"}
